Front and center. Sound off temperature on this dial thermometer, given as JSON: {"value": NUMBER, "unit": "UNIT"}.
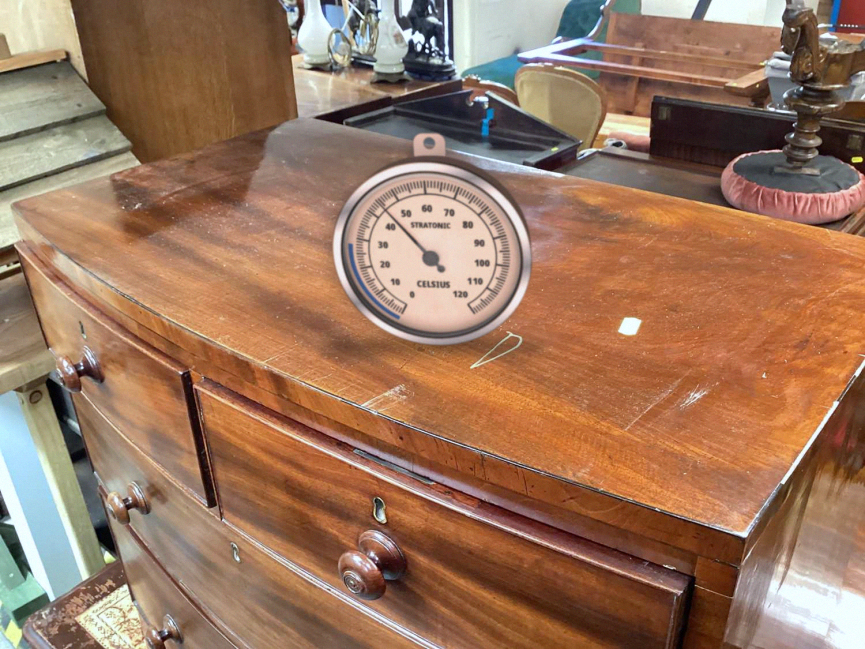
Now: {"value": 45, "unit": "°C"}
